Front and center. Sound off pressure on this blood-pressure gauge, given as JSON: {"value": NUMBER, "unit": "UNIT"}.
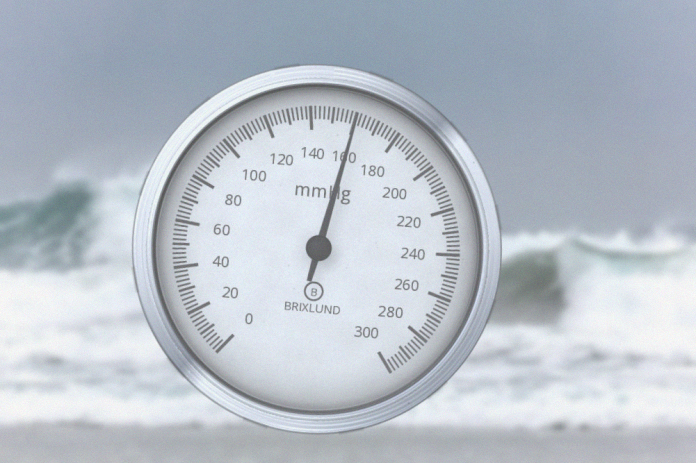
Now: {"value": 160, "unit": "mmHg"}
